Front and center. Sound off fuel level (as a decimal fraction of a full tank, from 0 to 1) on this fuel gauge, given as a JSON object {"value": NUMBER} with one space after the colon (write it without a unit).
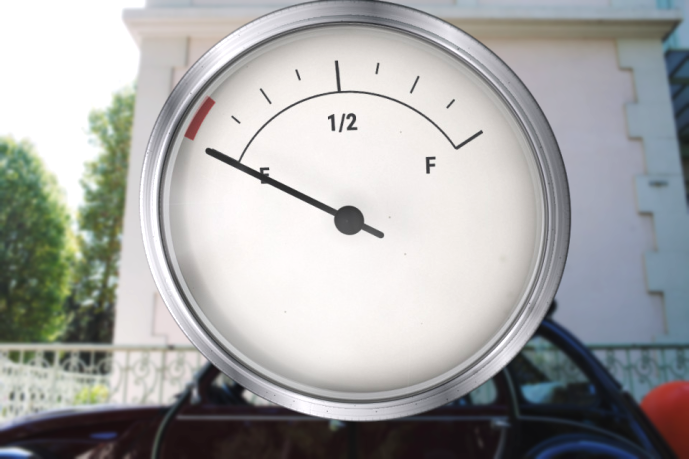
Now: {"value": 0}
